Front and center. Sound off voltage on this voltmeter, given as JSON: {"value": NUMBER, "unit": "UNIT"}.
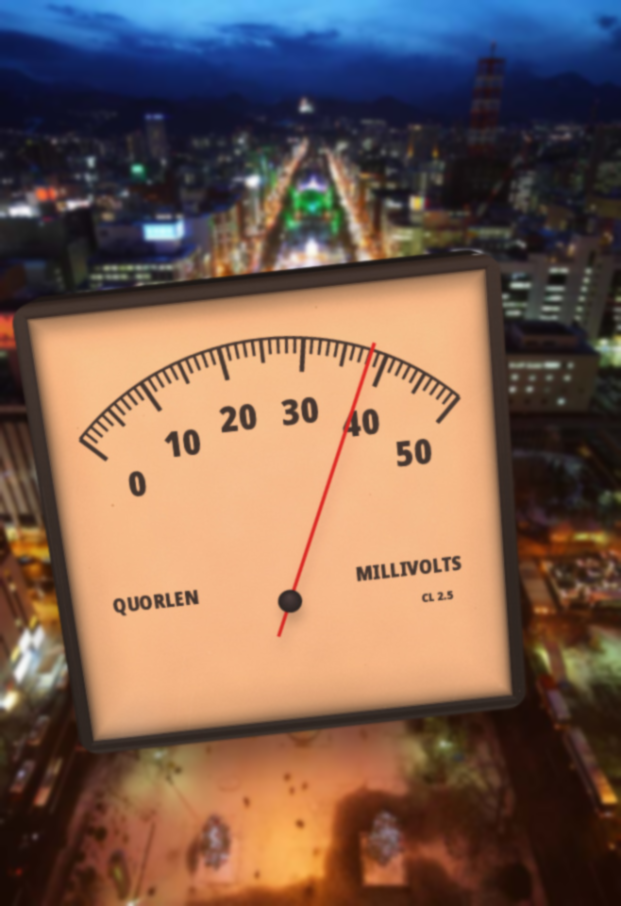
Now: {"value": 38, "unit": "mV"}
